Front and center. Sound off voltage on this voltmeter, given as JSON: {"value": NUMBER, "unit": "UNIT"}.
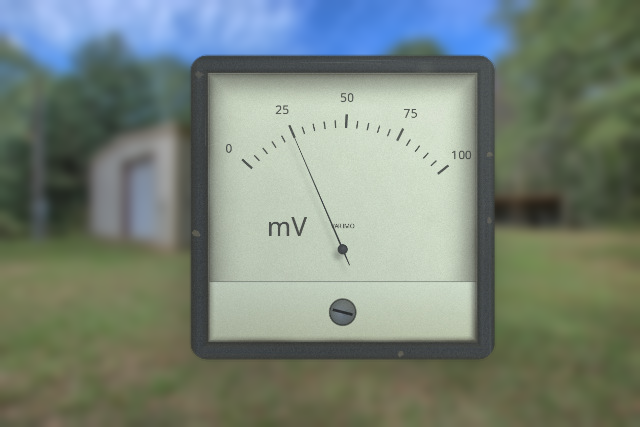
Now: {"value": 25, "unit": "mV"}
